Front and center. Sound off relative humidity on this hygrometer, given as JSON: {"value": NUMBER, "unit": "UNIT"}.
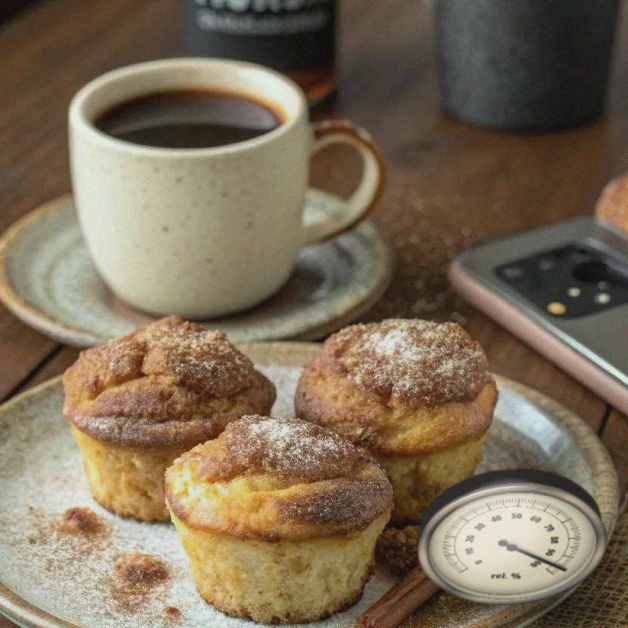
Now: {"value": 95, "unit": "%"}
